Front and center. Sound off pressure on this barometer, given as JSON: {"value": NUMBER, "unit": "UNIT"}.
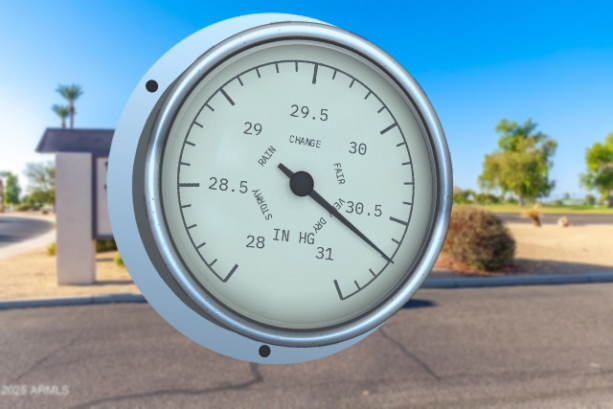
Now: {"value": 30.7, "unit": "inHg"}
